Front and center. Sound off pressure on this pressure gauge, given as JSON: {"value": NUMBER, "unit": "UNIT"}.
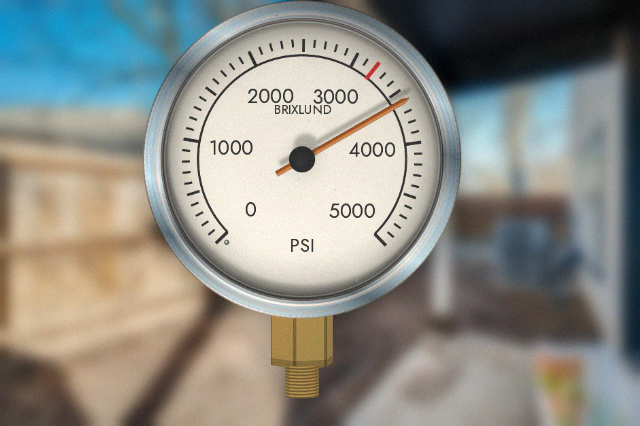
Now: {"value": 3600, "unit": "psi"}
